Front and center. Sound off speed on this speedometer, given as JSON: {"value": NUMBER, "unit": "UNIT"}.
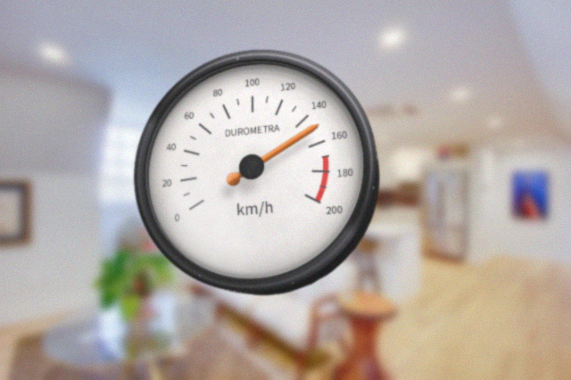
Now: {"value": 150, "unit": "km/h"}
